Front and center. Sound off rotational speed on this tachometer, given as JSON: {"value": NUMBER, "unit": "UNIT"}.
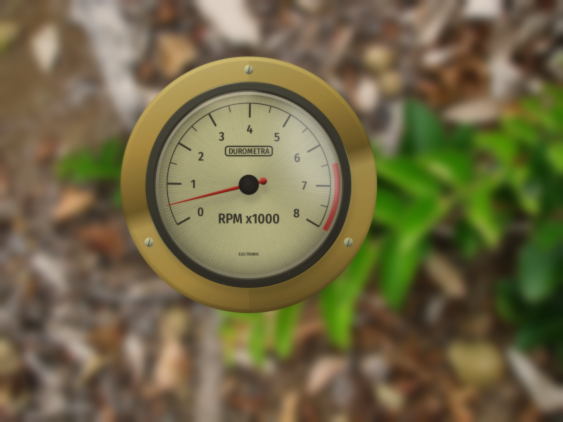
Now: {"value": 500, "unit": "rpm"}
